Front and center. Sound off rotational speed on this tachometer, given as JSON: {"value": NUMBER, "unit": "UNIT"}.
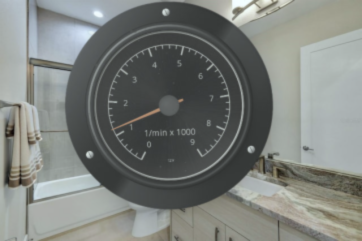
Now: {"value": 1200, "unit": "rpm"}
